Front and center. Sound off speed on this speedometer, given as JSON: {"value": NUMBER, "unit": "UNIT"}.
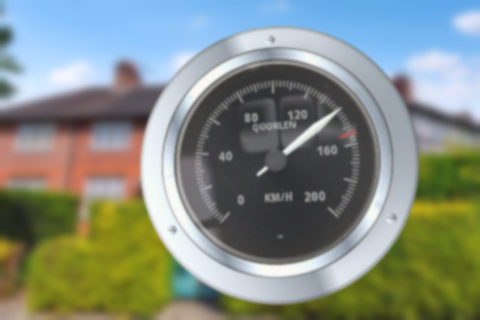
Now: {"value": 140, "unit": "km/h"}
